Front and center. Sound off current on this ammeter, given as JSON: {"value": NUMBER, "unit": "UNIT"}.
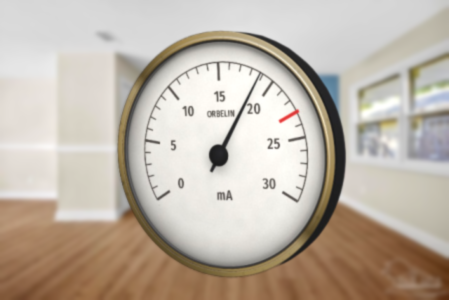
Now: {"value": 19, "unit": "mA"}
